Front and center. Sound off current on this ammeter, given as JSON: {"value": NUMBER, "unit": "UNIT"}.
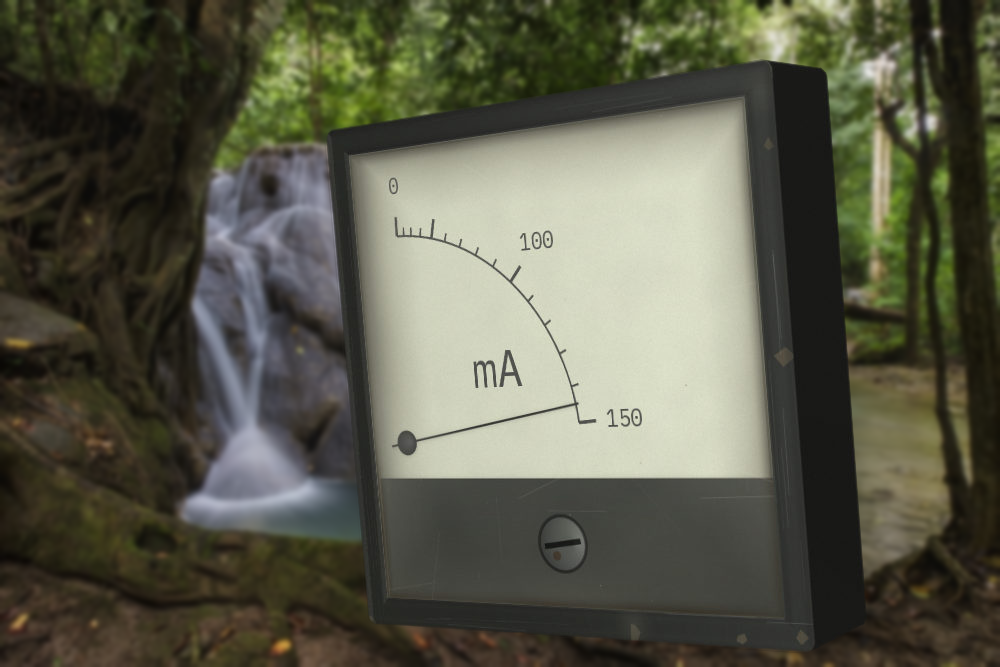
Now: {"value": 145, "unit": "mA"}
